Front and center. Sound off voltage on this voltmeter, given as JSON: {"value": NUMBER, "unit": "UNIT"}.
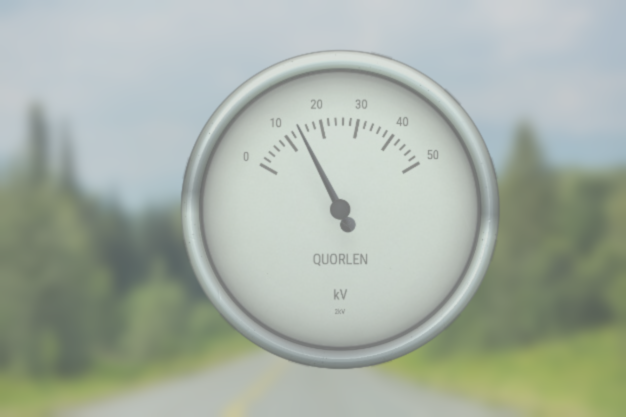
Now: {"value": 14, "unit": "kV"}
